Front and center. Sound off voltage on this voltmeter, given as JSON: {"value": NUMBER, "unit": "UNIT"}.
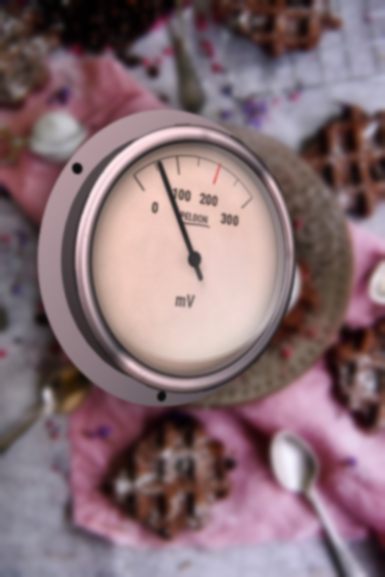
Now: {"value": 50, "unit": "mV"}
